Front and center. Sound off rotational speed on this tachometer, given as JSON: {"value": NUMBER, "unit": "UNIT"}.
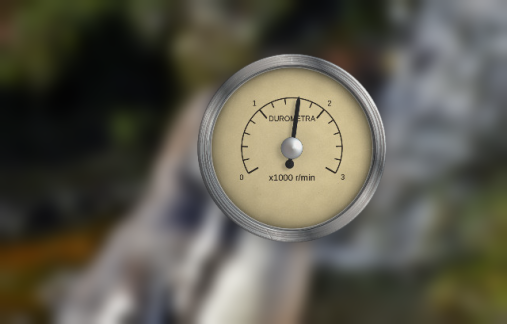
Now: {"value": 1600, "unit": "rpm"}
